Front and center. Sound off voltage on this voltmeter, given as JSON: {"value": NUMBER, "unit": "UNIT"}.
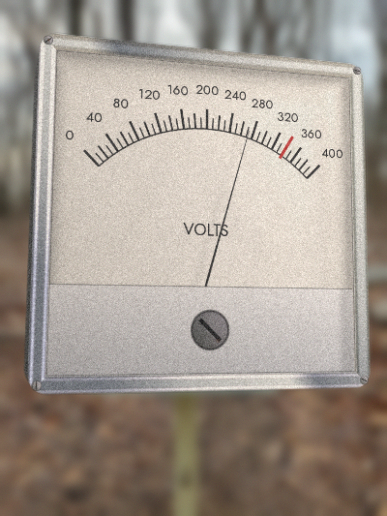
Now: {"value": 270, "unit": "V"}
